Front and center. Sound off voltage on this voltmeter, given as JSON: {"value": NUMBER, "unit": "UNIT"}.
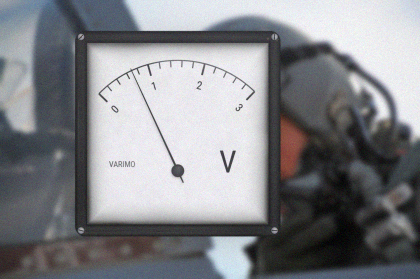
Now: {"value": 0.7, "unit": "V"}
